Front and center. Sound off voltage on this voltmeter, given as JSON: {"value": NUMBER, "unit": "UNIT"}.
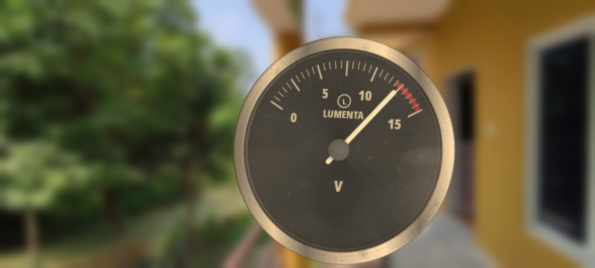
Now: {"value": 12.5, "unit": "V"}
